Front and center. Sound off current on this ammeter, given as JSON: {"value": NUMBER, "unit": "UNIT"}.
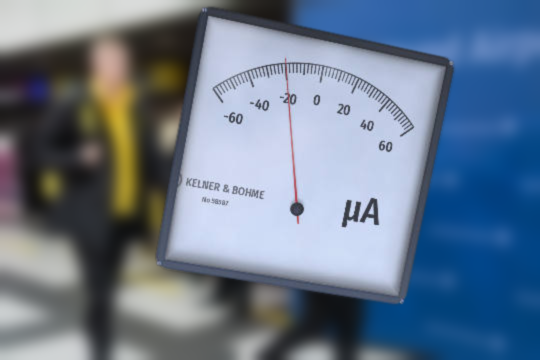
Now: {"value": -20, "unit": "µA"}
